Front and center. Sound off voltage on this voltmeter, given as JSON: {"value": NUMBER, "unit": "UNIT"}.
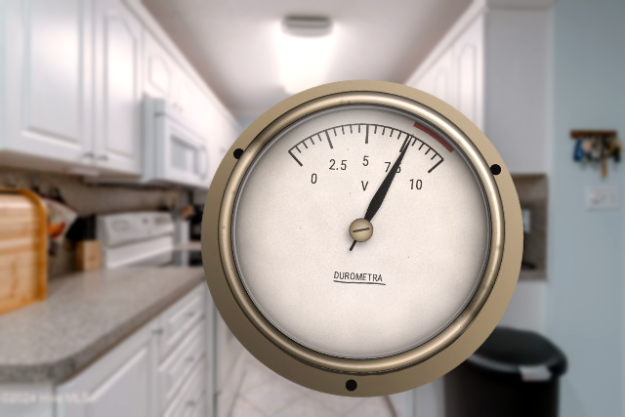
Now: {"value": 7.75, "unit": "V"}
